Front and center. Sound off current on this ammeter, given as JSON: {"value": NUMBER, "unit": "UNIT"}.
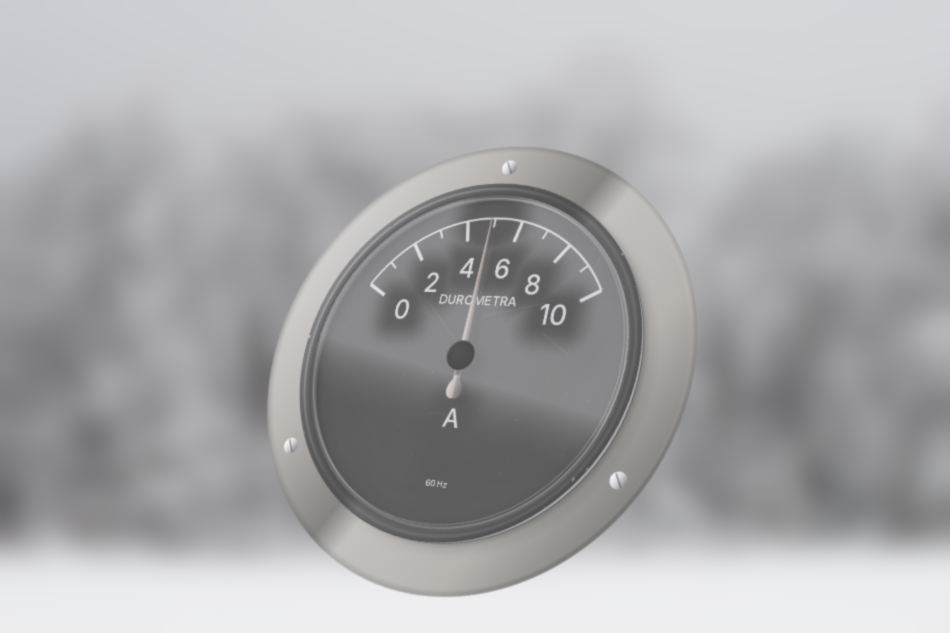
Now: {"value": 5, "unit": "A"}
